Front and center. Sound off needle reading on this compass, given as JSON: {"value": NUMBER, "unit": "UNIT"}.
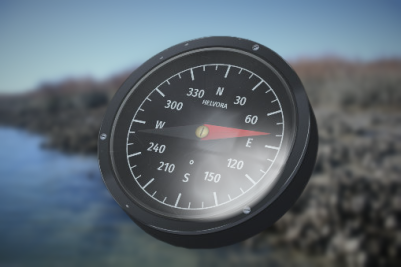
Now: {"value": 80, "unit": "°"}
